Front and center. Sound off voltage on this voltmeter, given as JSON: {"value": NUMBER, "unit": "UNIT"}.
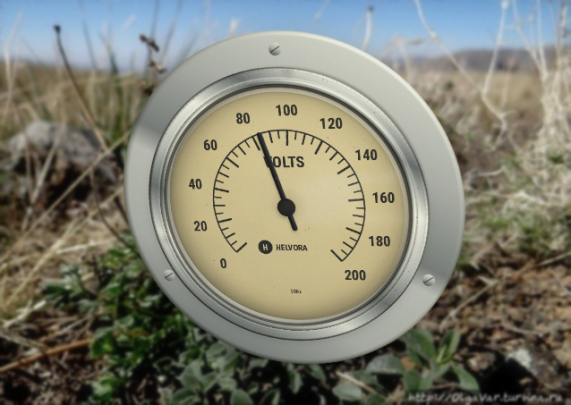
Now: {"value": 85, "unit": "V"}
